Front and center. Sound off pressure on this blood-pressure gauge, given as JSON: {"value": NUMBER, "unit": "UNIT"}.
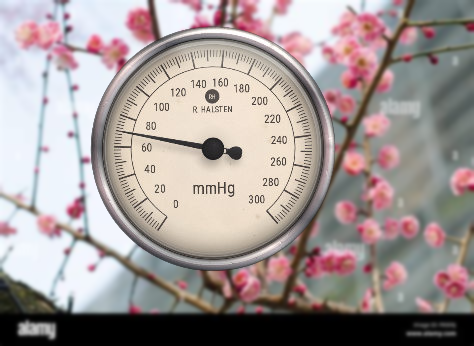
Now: {"value": 70, "unit": "mmHg"}
